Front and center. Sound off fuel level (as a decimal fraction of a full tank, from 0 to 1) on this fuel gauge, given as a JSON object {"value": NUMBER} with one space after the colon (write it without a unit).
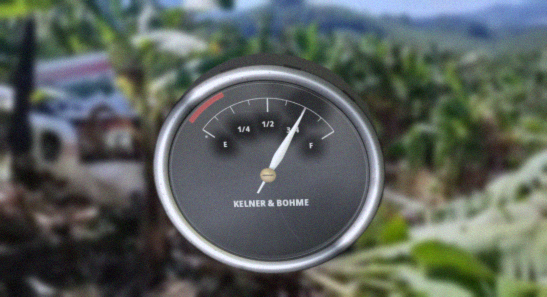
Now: {"value": 0.75}
